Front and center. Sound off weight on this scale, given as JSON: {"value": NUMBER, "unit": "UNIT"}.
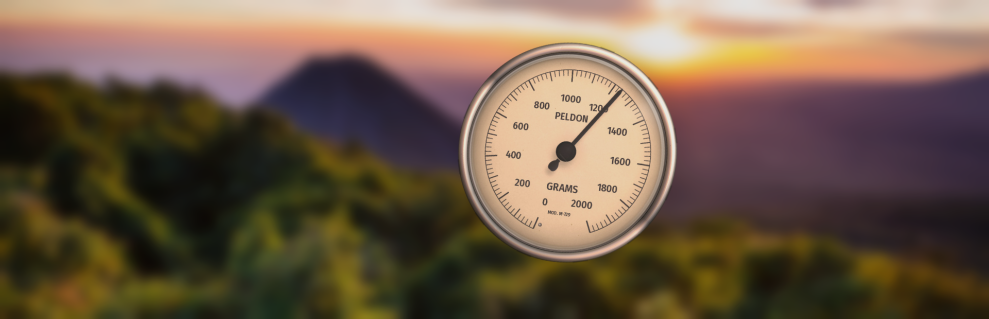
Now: {"value": 1240, "unit": "g"}
